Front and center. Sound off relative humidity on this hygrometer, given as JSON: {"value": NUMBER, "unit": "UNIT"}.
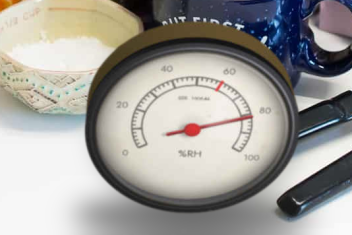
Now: {"value": 80, "unit": "%"}
